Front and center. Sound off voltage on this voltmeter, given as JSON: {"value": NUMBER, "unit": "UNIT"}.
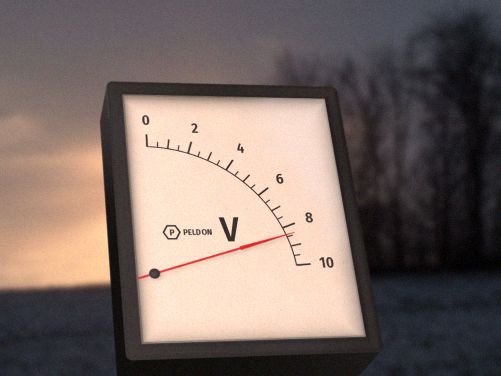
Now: {"value": 8.5, "unit": "V"}
